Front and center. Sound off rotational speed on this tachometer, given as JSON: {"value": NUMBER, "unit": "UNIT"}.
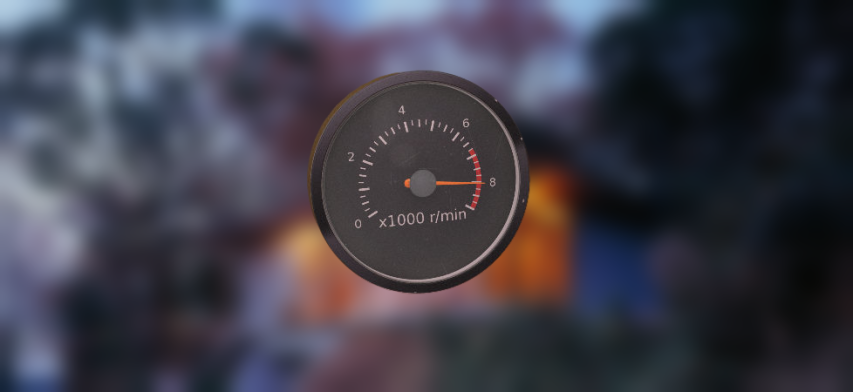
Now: {"value": 8000, "unit": "rpm"}
